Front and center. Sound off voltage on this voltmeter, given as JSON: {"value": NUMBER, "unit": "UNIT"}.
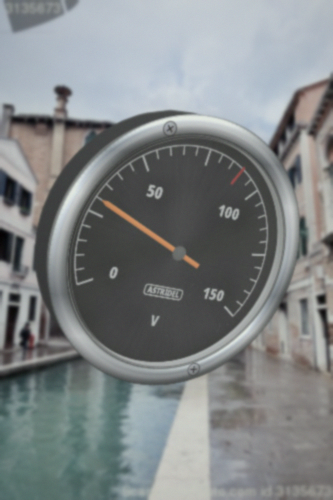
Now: {"value": 30, "unit": "V"}
